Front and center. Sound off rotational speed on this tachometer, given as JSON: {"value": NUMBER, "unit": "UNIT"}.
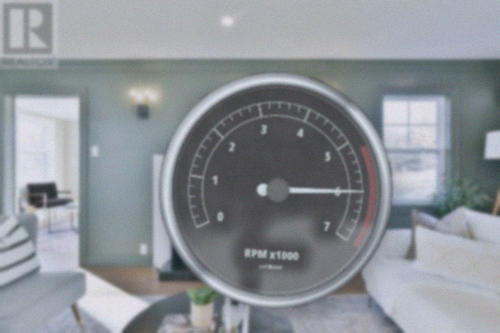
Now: {"value": 6000, "unit": "rpm"}
